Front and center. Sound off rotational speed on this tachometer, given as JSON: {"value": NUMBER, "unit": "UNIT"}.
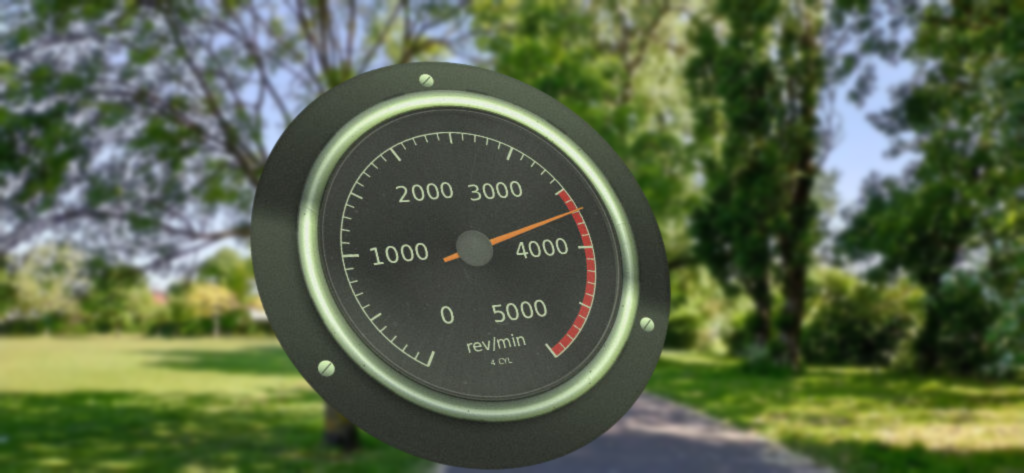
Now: {"value": 3700, "unit": "rpm"}
